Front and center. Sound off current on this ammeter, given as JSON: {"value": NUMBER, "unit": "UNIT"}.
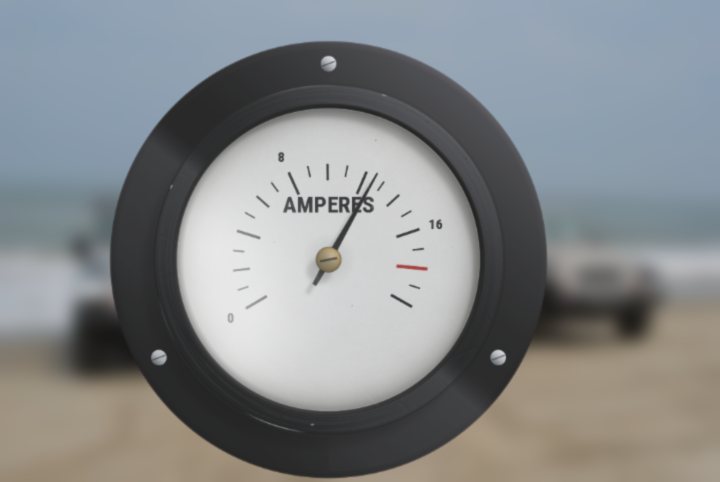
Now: {"value": 12.5, "unit": "A"}
